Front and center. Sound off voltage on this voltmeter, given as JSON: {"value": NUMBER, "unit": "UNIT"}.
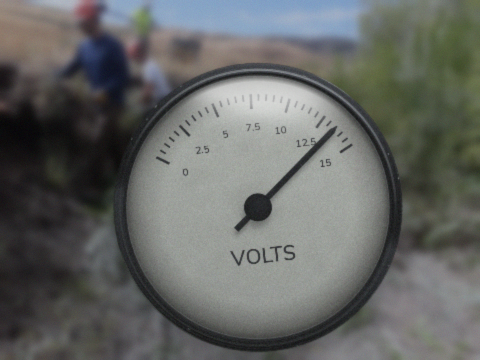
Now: {"value": 13.5, "unit": "V"}
